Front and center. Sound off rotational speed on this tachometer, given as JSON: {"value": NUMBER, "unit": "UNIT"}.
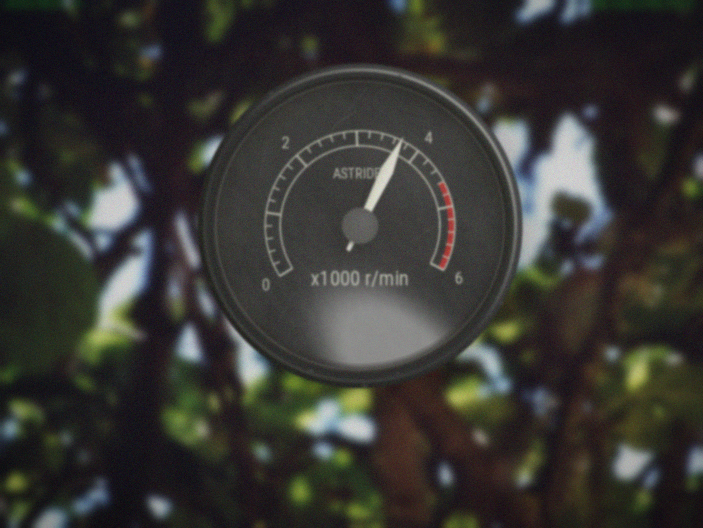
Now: {"value": 3700, "unit": "rpm"}
